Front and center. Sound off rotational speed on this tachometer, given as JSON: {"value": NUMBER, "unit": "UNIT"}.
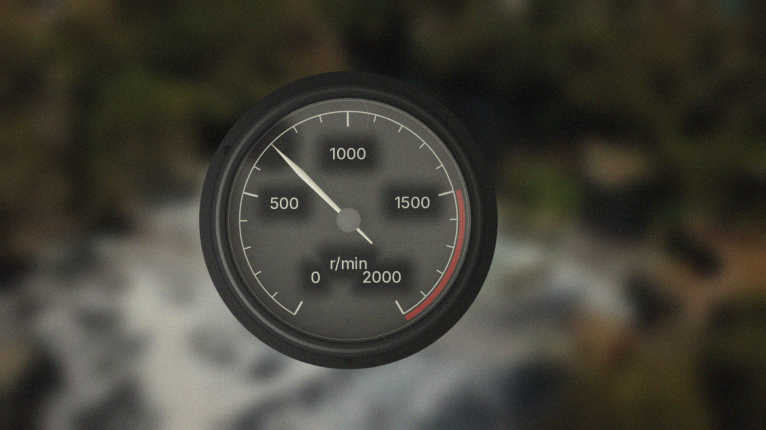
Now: {"value": 700, "unit": "rpm"}
